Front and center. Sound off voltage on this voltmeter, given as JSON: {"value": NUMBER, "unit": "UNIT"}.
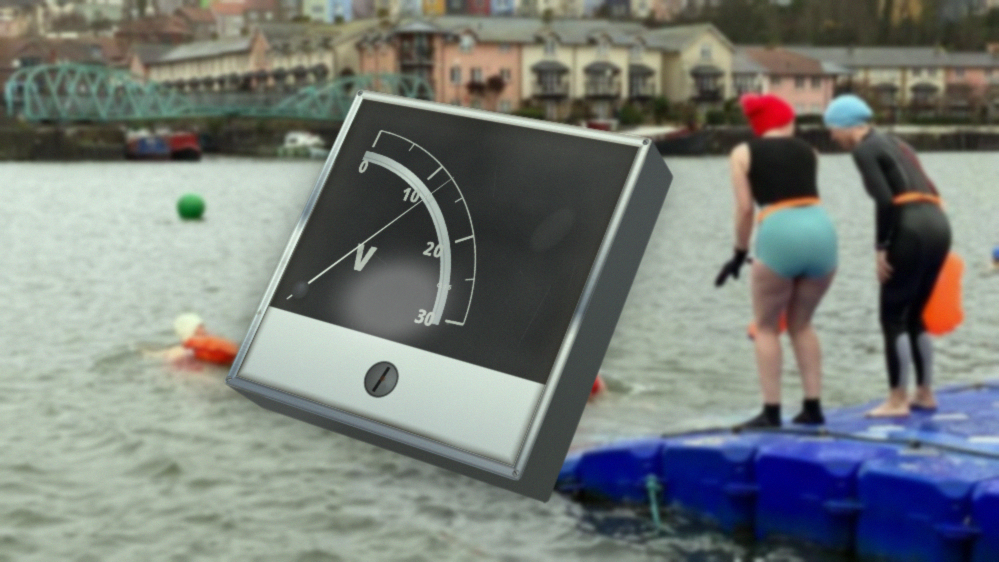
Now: {"value": 12.5, "unit": "V"}
